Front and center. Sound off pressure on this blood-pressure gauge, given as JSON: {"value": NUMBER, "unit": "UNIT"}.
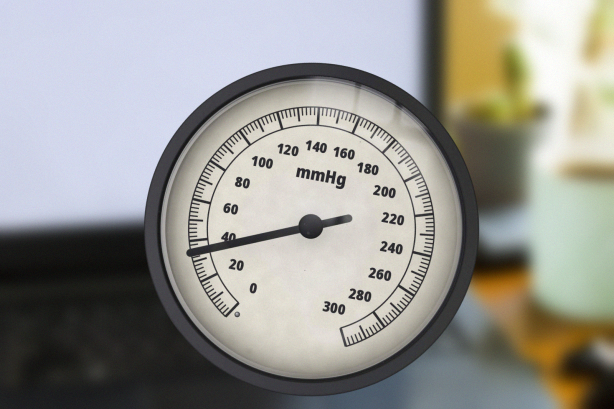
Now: {"value": 34, "unit": "mmHg"}
